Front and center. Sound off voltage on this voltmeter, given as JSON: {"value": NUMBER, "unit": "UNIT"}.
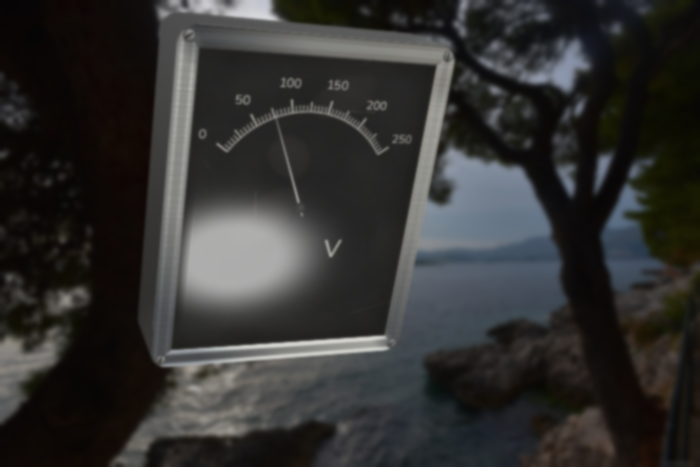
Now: {"value": 75, "unit": "V"}
